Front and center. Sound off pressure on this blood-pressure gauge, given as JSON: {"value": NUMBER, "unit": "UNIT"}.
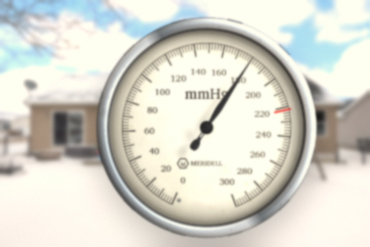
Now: {"value": 180, "unit": "mmHg"}
